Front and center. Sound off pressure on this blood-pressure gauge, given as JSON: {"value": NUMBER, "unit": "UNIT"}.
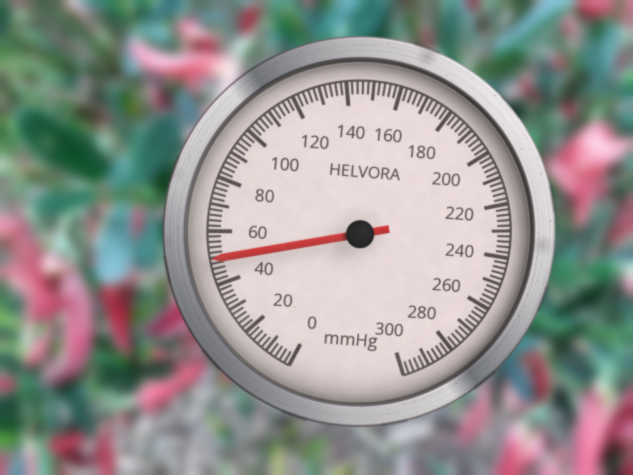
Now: {"value": 50, "unit": "mmHg"}
